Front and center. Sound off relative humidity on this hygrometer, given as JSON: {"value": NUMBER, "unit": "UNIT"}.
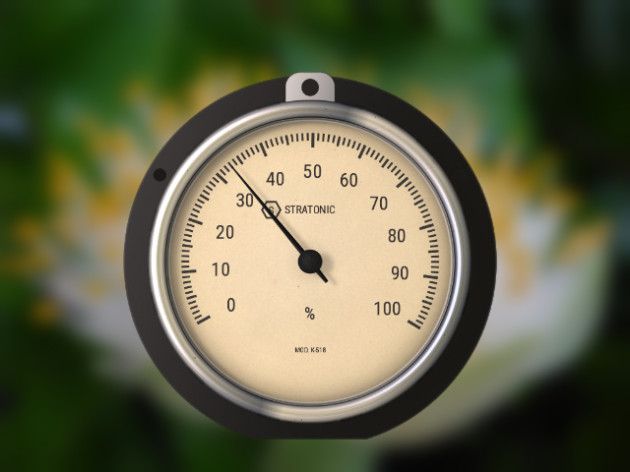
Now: {"value": 33, "unit": "%"}
